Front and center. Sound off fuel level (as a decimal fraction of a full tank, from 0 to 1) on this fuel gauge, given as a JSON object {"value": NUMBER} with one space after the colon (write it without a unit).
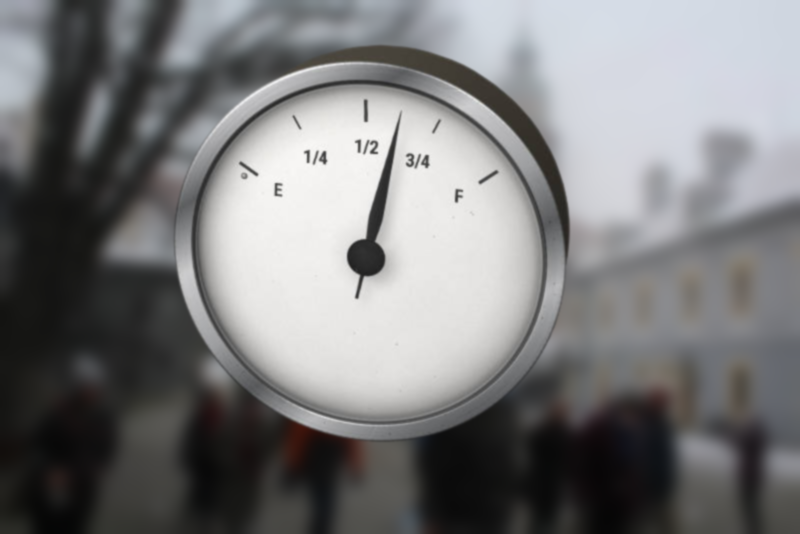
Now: {"value": 0.625}
